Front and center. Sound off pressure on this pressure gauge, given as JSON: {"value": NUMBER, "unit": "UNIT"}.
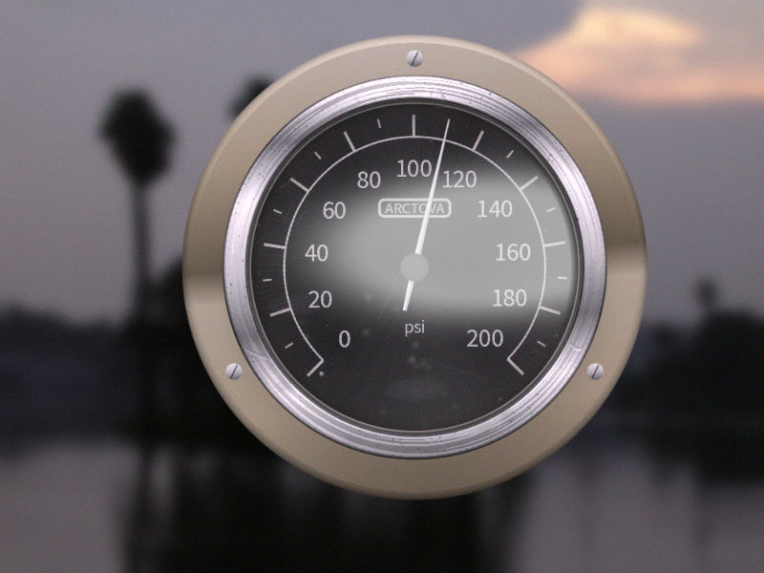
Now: {"value": 110, "unit": "psi"}
